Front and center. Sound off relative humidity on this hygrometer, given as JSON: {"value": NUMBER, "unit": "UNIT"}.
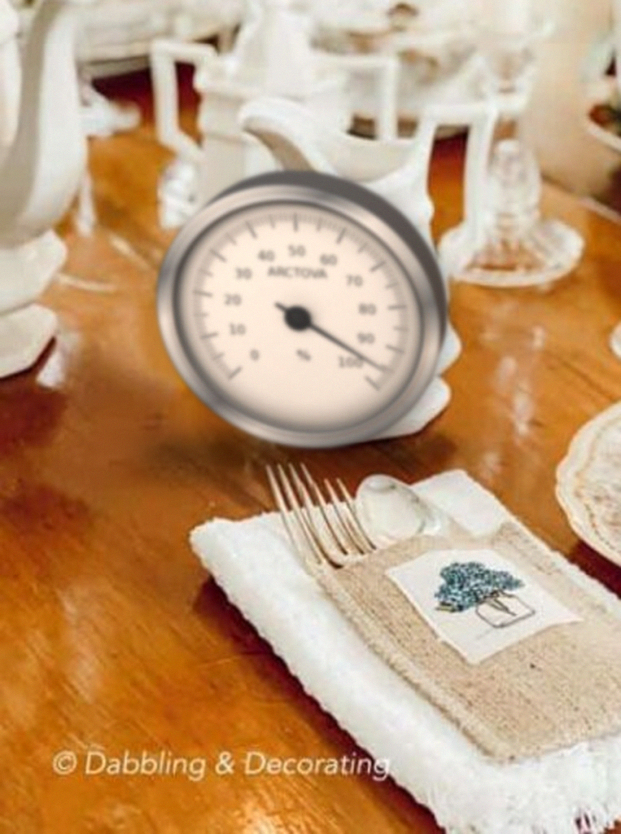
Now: {"value": 95, "unit": "%"}
